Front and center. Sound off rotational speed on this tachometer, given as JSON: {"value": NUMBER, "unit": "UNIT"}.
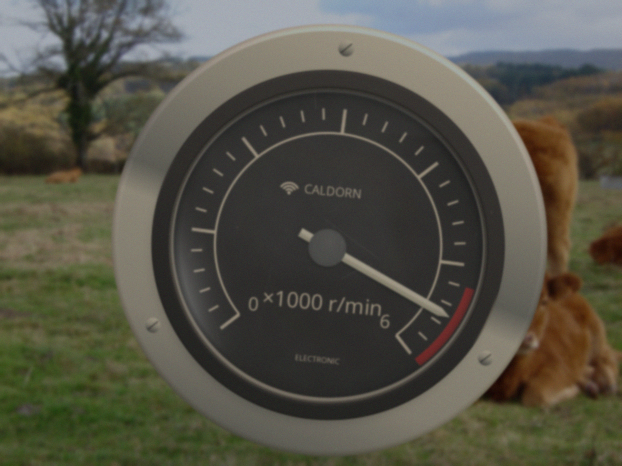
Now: {"value": 5500, "unit": "rpm"}
